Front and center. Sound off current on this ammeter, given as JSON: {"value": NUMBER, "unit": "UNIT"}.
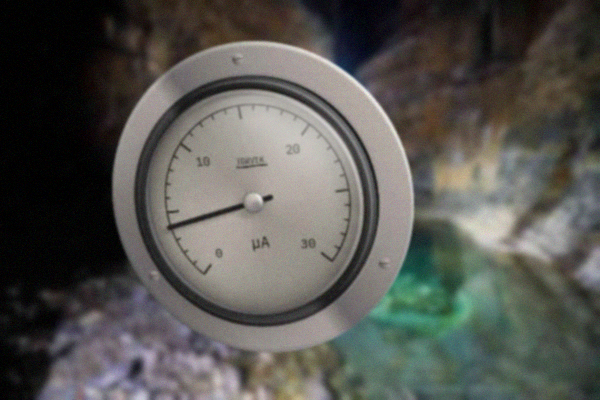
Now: {"value": 4, "unit": "µA"}
